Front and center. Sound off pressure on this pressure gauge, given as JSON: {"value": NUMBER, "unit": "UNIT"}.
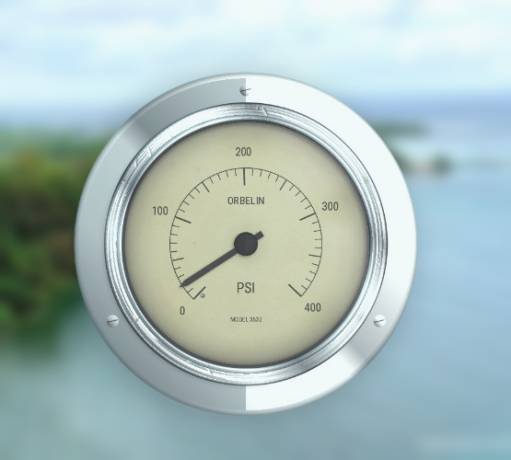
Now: {"value": 20, "unit": "psi"}
